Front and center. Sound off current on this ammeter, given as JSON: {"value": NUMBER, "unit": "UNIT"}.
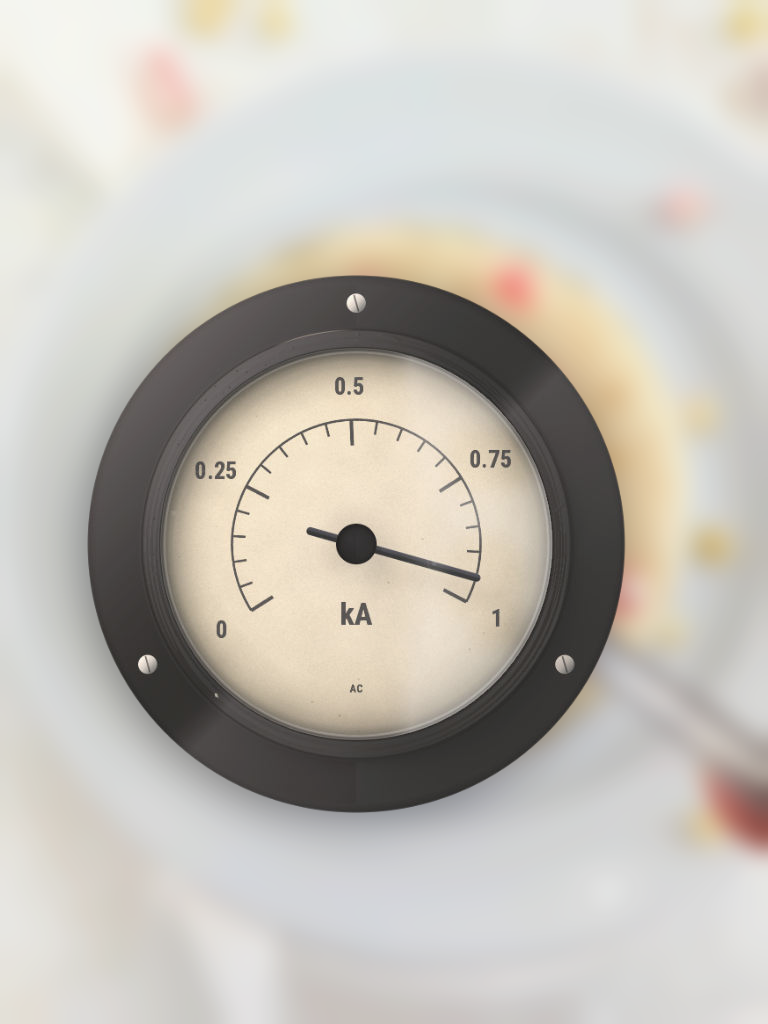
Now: {"value": 0.95, "unit": "kA"}
